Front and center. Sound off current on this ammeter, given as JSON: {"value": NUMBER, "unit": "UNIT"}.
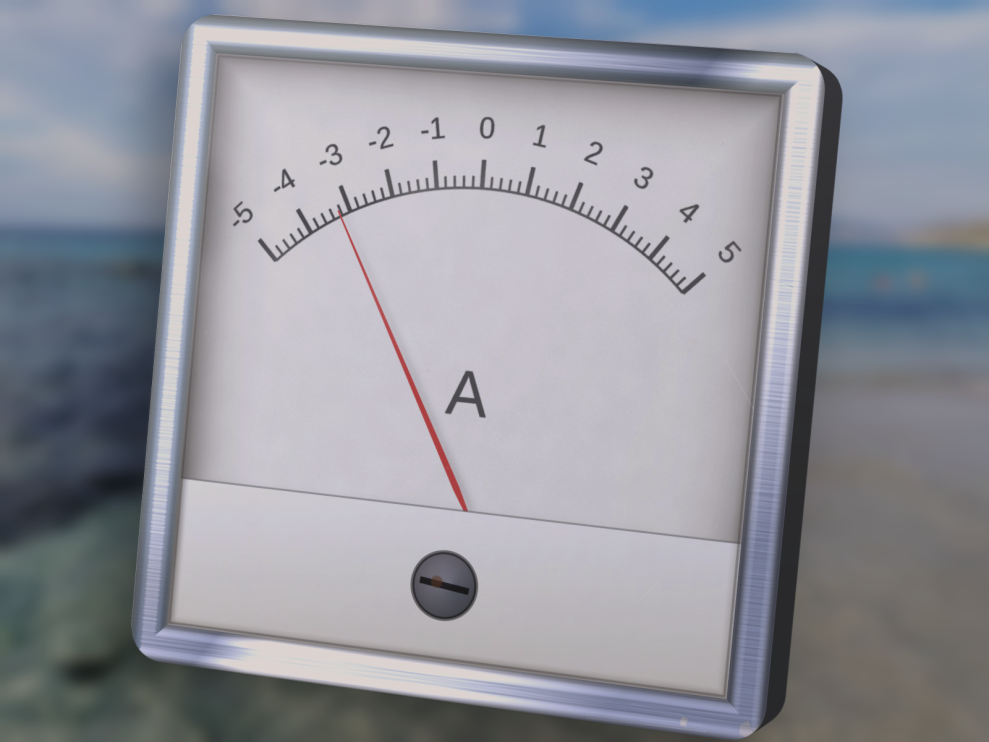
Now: {"value": -3.2, "unit": "A"}
